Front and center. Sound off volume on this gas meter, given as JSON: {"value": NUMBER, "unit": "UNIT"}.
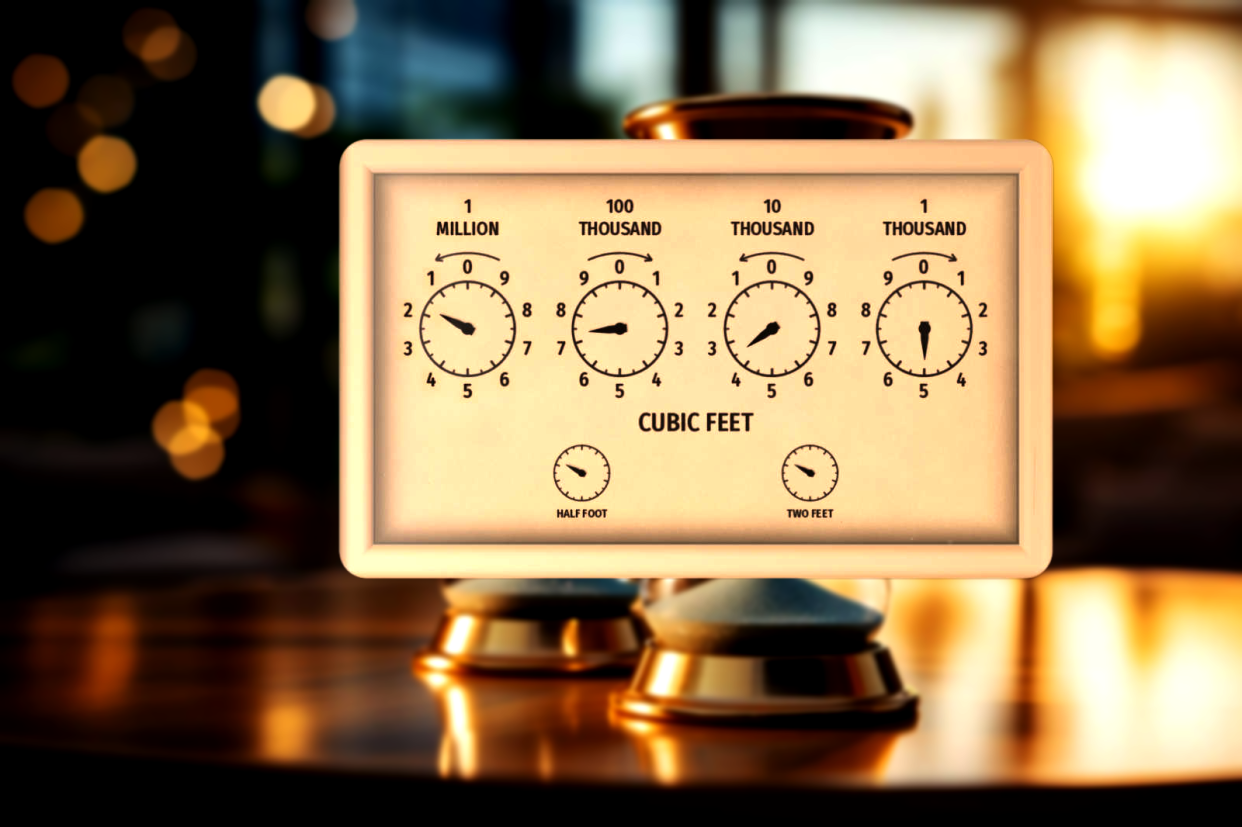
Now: {"value": 173500, "unit": "ft³"}
